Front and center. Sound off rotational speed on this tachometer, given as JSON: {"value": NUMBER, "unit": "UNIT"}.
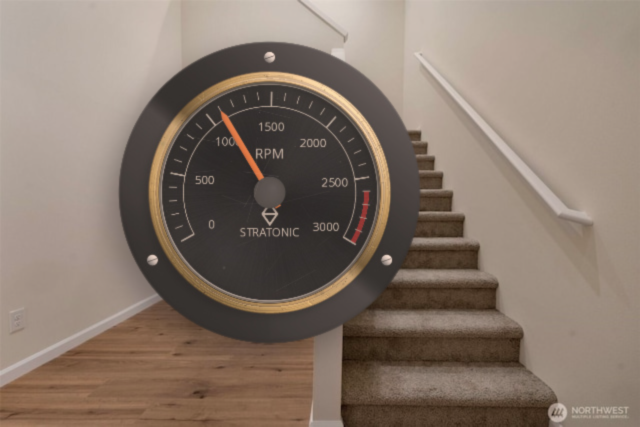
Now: {"value": 1100, "unit": "rpm"}
